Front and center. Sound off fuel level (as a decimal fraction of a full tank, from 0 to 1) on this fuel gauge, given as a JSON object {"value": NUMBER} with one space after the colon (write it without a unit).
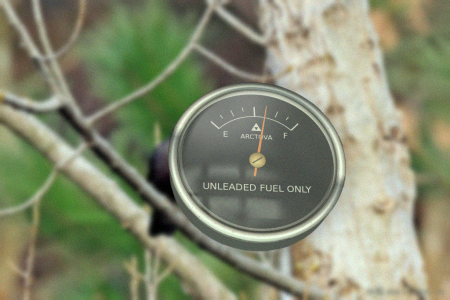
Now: {"value": 0.625}
